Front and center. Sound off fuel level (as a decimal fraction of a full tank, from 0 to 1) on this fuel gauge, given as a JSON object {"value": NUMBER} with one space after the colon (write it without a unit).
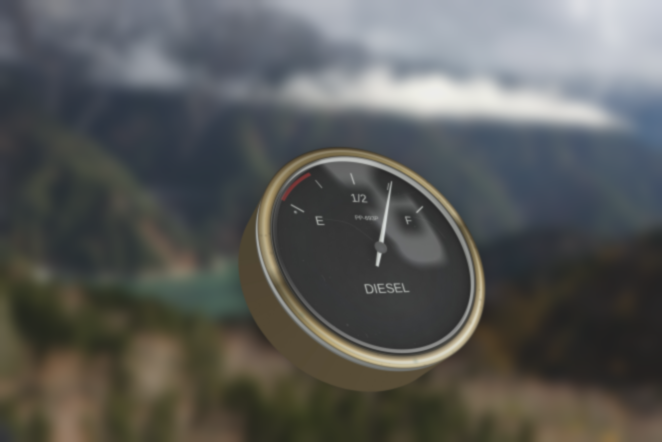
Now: {"value": 0.75}
